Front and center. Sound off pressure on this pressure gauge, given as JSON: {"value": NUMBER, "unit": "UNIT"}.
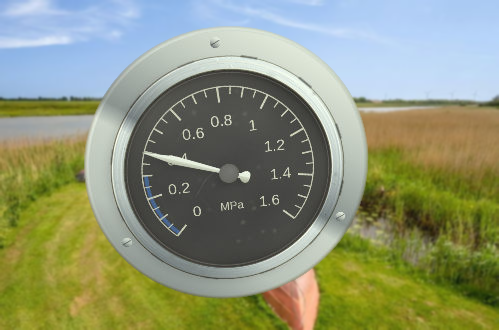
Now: {"value": 0.4, "unit": "MPa"}
